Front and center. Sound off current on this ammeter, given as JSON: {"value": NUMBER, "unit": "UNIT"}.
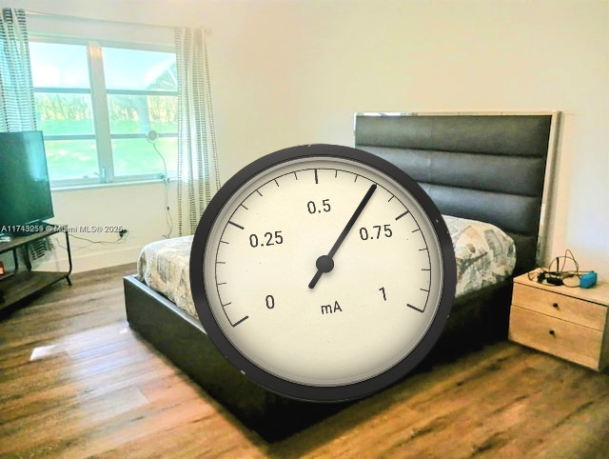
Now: {"value": 0.65, "unit": "mA"}
